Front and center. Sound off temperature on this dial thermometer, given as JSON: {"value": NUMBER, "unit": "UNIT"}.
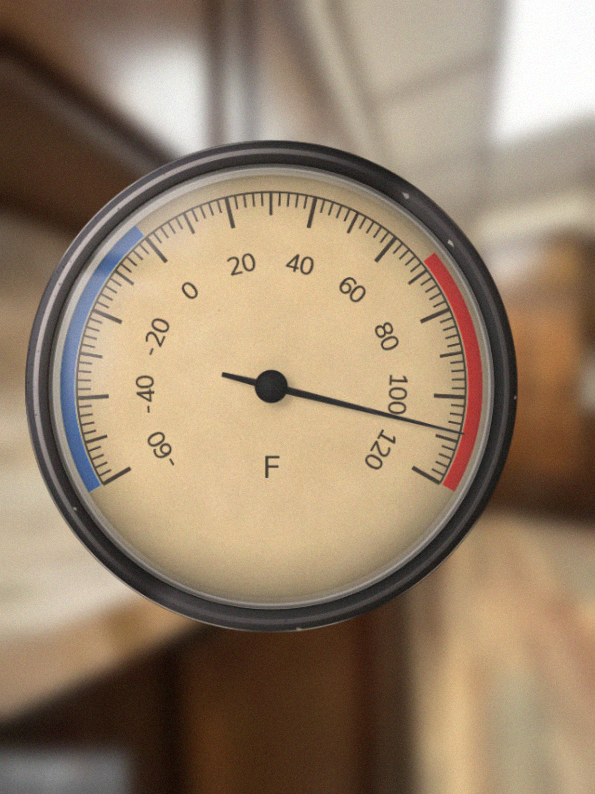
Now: {"value": 108, "unit": "°F"}
